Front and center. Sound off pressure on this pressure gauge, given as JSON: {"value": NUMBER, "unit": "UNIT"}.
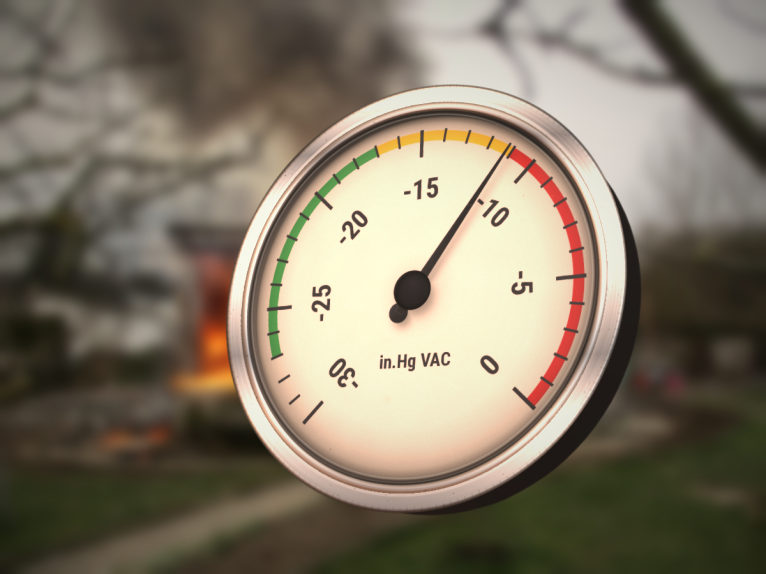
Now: {"value": -11, "unit": "inHg"}
